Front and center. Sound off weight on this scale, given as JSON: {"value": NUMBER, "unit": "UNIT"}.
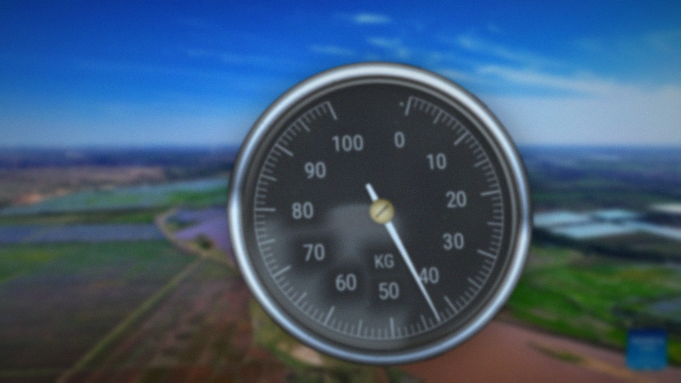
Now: {"value": 43, "unit": "kg"}
